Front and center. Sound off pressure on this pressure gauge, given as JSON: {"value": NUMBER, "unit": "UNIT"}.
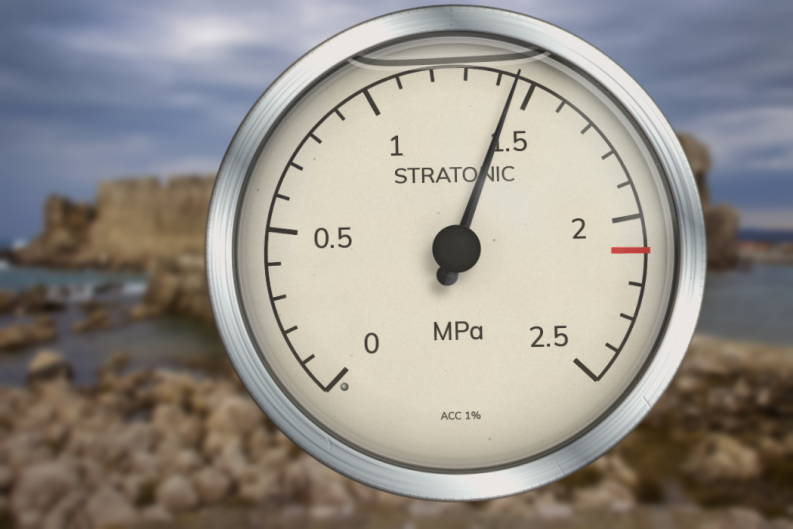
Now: {"value": 1.45, "unit": "MPa"}
